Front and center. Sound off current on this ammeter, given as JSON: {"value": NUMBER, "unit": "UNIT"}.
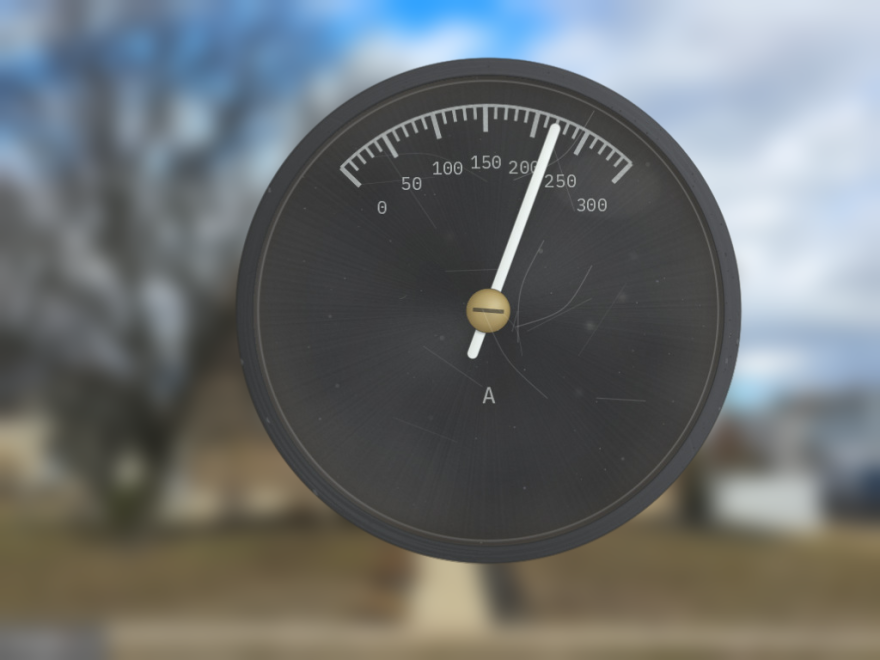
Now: {"value": 220, "unit": "A"}
